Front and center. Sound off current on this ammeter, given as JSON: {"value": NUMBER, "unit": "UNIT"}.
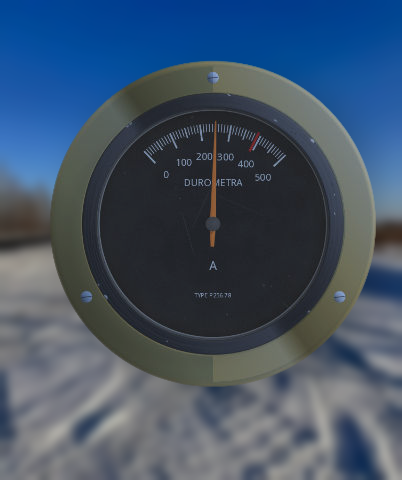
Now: {"value": 250, "unit": "A"}
